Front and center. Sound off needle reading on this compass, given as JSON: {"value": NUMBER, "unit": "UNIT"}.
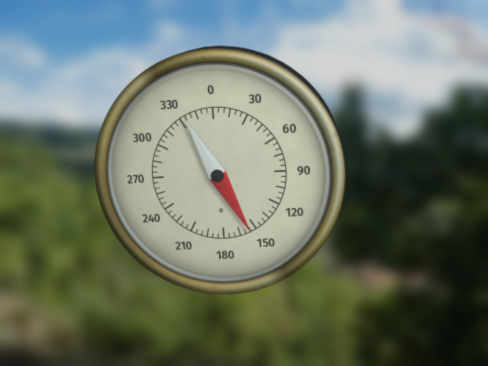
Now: {"value": 155, "unit": "°"}
